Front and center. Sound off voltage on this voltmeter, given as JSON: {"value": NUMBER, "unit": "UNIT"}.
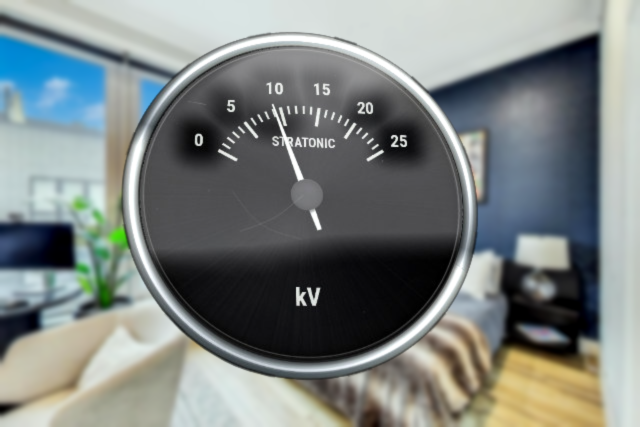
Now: {"value": 9, "unit": "kV"}
